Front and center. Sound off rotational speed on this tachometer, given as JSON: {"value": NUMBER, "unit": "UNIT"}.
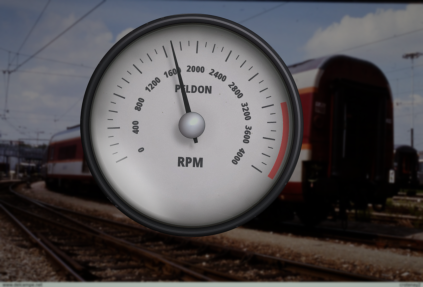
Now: {"value": 1700, "unit": "rpm"}
